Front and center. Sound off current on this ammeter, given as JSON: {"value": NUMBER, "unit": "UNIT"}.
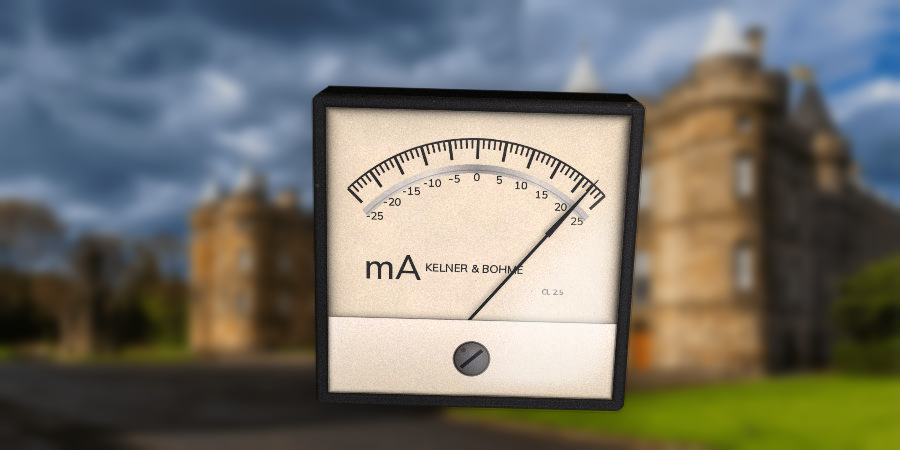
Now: {"value": 22, "unit": "mA"}
